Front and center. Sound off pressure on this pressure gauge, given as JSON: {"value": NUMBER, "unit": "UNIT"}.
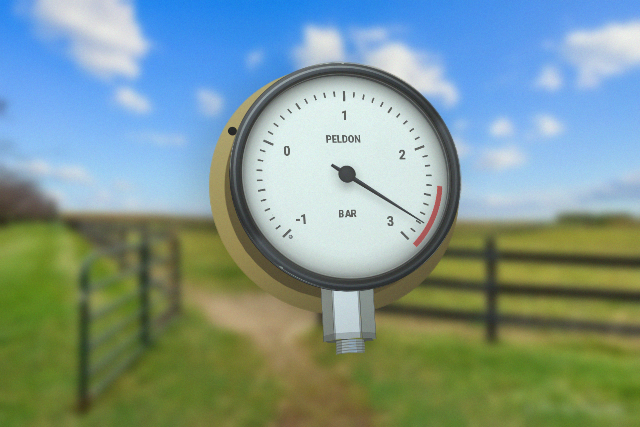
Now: {"value": 2.8, "unit": "bar"}
